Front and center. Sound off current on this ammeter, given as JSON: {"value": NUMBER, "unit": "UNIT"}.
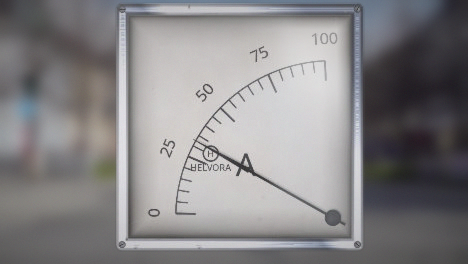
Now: {"value": 32.5, "unit": "A"}
